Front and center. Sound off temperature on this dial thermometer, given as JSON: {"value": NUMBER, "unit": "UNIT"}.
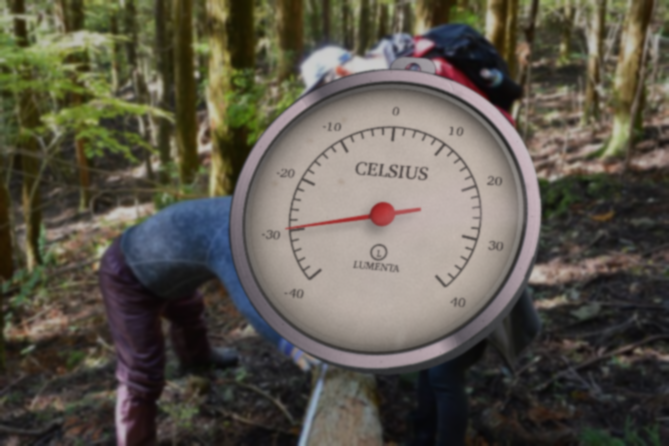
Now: {"value": -30, "unit": "°C"}
